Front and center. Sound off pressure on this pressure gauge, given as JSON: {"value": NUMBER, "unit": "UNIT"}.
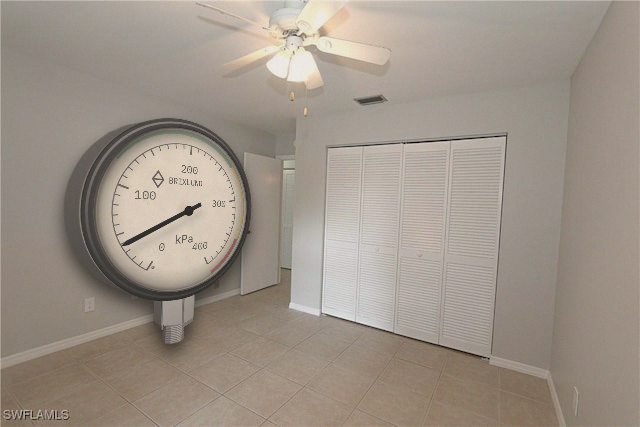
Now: {"value": 40, "unit": "kPa"}
